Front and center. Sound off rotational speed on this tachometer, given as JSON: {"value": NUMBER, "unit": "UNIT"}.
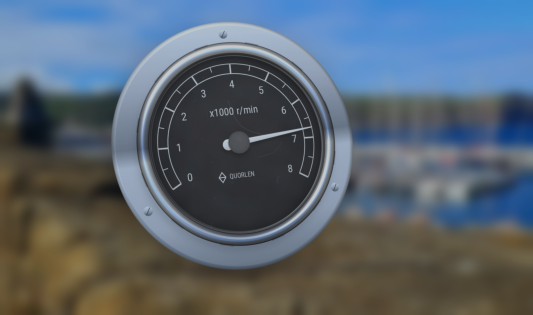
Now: {"value": 6750, "unit": "rpm"}
